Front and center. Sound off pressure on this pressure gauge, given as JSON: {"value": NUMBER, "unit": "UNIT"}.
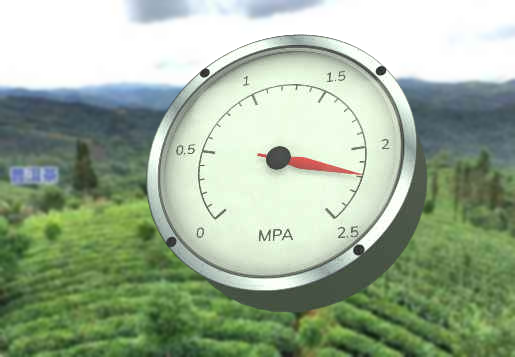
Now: {"value": 2.2, "unit": "MPa"}
